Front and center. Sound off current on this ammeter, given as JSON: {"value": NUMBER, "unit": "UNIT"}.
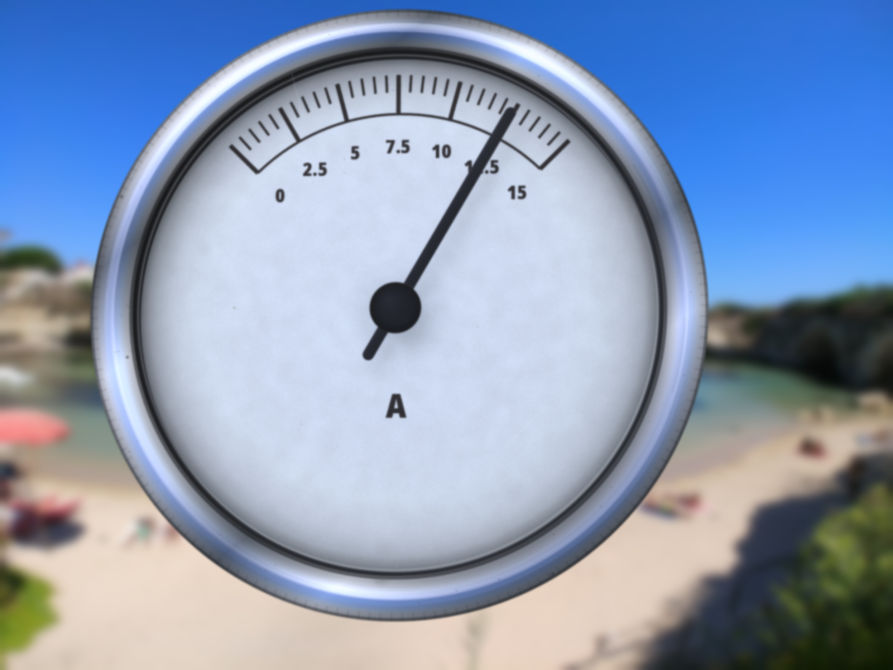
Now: {"value": 12.5, "unit": "A"}
